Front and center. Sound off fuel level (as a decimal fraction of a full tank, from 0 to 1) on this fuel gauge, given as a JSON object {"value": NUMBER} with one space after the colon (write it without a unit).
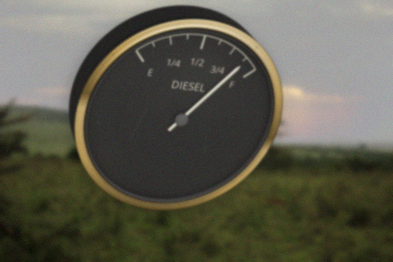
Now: {"value": 0.875}
